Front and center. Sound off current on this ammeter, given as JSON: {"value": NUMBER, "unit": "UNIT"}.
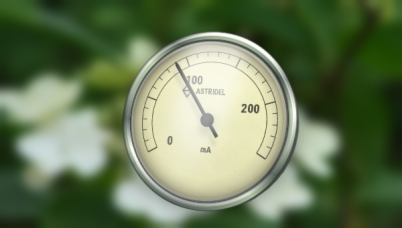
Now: {"value": 90, "unit": "mA"}
